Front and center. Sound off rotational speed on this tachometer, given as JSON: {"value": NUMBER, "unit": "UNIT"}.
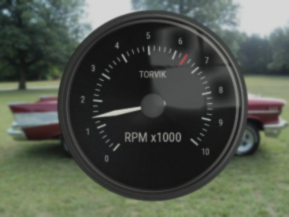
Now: {"value": 1400, "unit": "rpm"}
